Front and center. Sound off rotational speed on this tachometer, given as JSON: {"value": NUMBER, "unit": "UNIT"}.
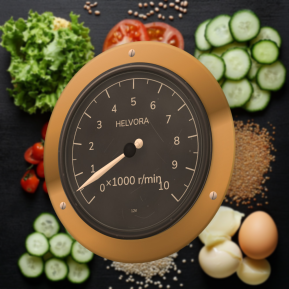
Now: {"value": 500, "unit": "rpm"}
